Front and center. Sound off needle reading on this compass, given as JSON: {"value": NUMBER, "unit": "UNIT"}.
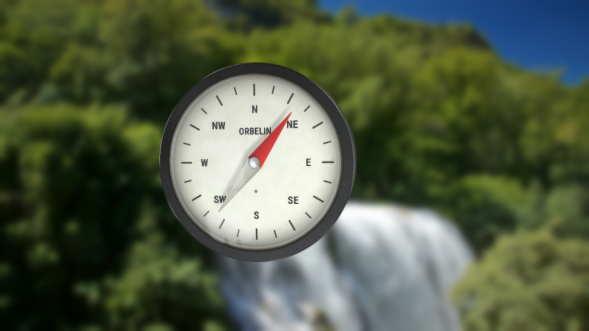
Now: {"value": 37.5, "unit": "°"}
